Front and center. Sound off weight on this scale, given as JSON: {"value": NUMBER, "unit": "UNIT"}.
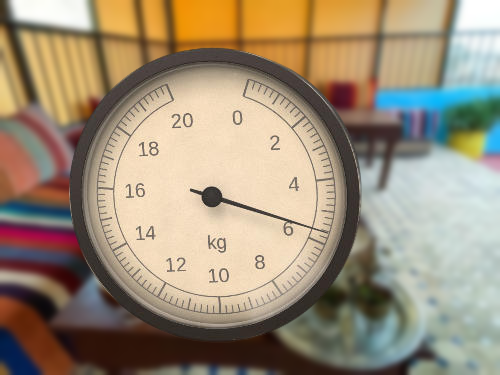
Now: {"value": 5.6, "unit": "kg"}
